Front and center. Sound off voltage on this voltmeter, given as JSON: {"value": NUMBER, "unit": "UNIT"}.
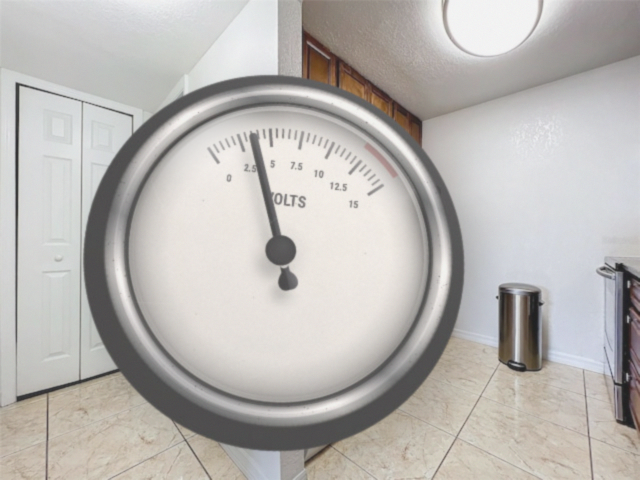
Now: {"value": 3.5, "unit": "V"}
